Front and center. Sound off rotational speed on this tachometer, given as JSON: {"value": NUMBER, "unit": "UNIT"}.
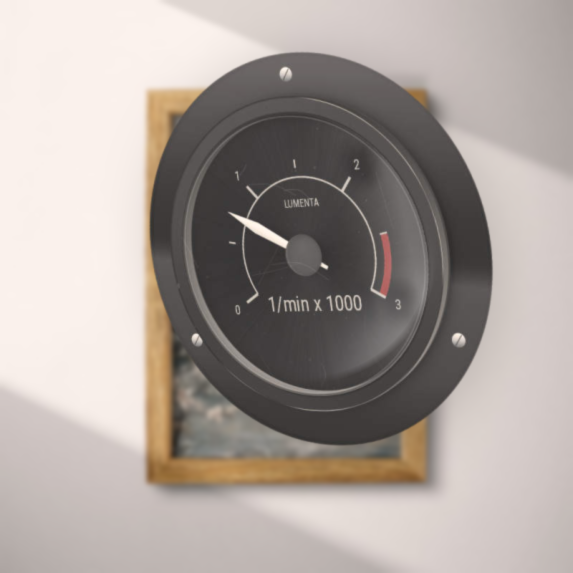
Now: {"value": 750, "unit": "rpm"}
